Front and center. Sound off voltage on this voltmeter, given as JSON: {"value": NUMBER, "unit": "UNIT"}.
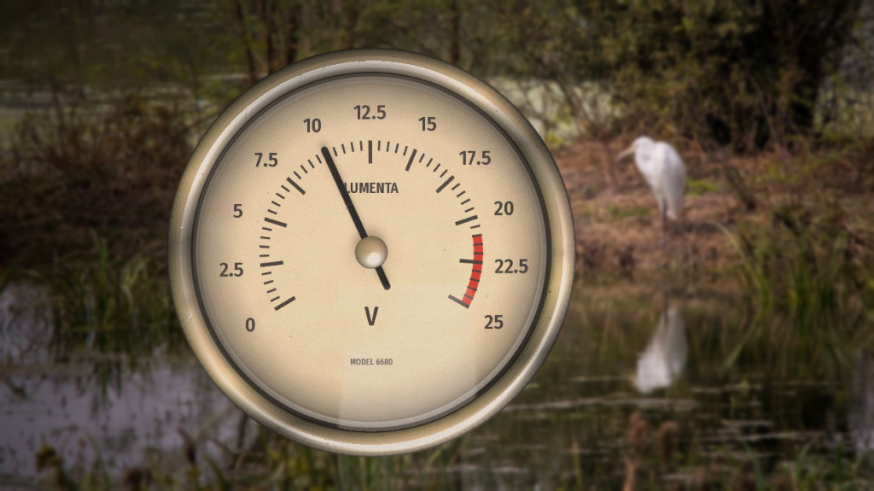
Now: {"value": 10, "unit": "V"}
